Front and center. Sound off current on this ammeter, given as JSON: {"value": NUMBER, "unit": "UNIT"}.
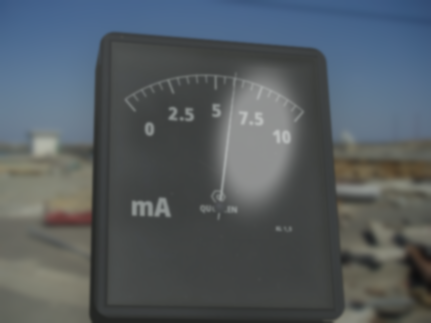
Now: {"value": 6, "unit": "mA"}
